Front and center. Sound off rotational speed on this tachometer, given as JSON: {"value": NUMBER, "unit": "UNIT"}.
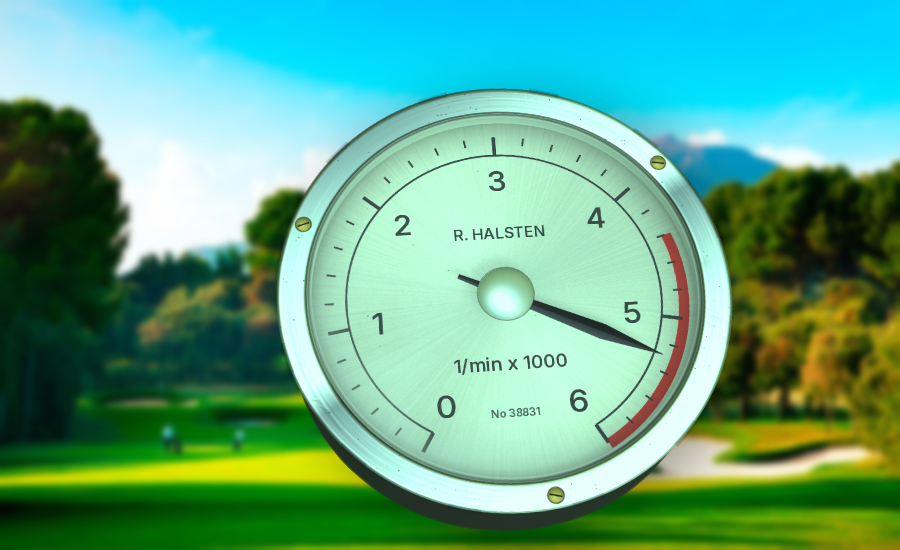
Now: {"value": 5300, "unit": "rpm"}
